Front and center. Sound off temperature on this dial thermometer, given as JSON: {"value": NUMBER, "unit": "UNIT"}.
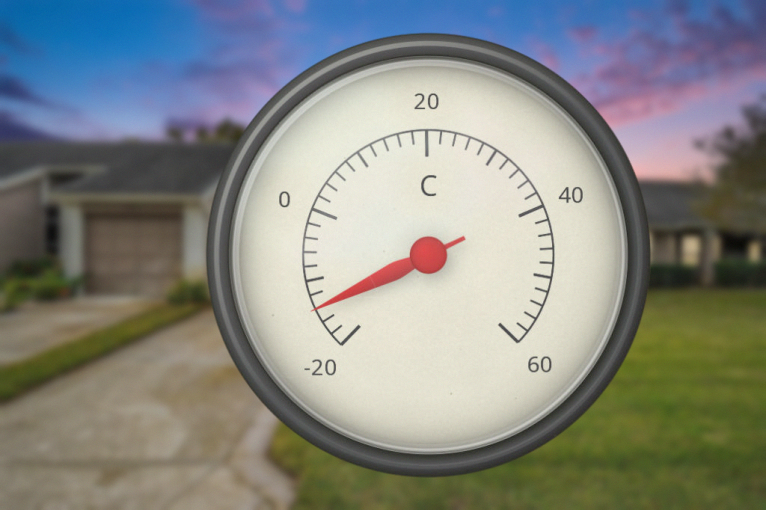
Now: {"value": -14, "unit": "°C"}
